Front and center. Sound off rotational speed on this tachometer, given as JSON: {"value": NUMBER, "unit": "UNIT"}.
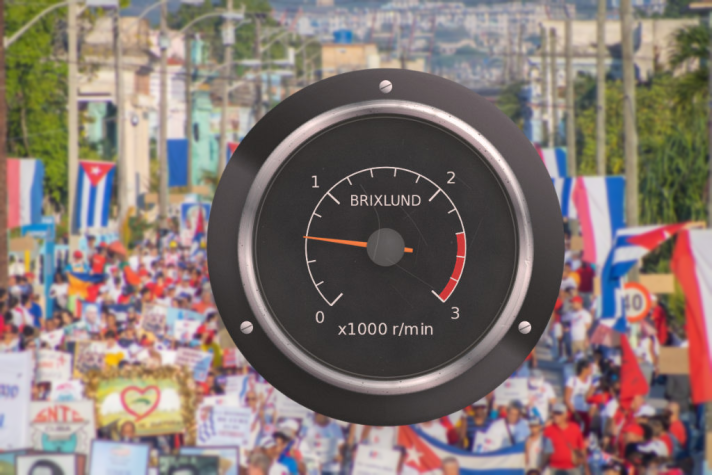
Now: {"value": 600, "unit": "rpm"}
